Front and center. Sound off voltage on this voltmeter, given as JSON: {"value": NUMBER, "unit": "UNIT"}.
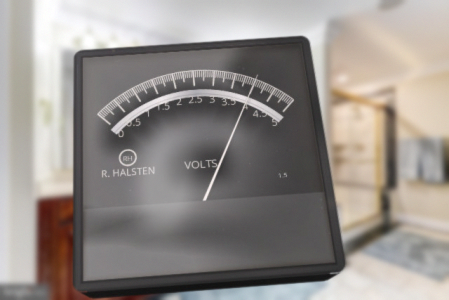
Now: {"value": 4, "unit": "V"}
